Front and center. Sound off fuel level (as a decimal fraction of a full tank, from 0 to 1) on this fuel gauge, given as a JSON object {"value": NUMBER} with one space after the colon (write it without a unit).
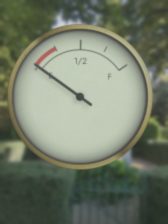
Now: {"value": 0}
